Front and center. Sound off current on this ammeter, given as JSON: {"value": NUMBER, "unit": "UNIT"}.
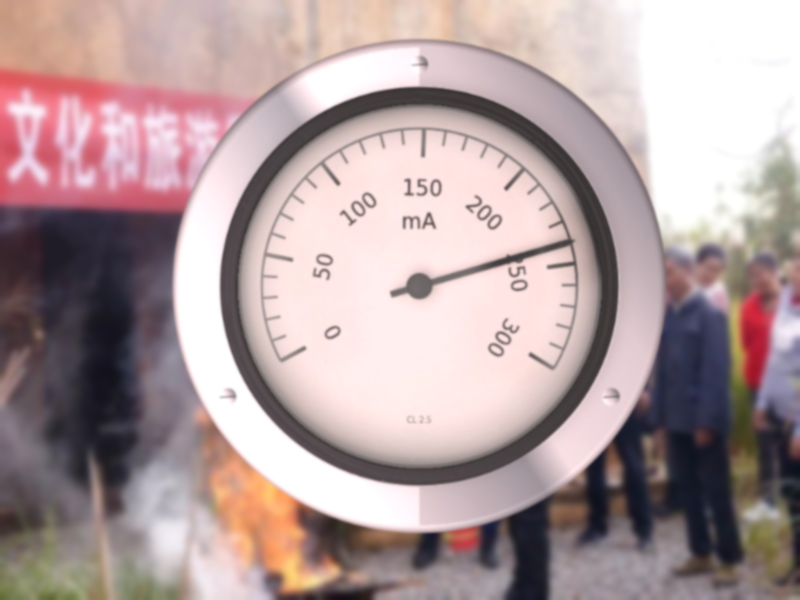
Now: {"value": 240, "unit": "mA"}
